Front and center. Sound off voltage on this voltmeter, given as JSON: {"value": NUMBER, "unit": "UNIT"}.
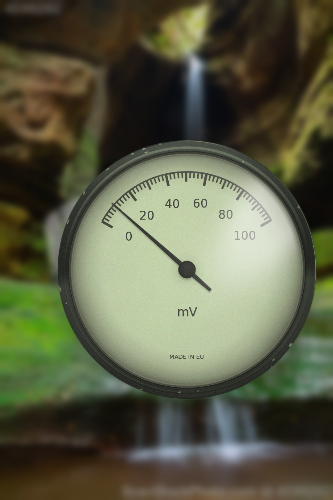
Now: {"value": 10, "unit": "mV"}
